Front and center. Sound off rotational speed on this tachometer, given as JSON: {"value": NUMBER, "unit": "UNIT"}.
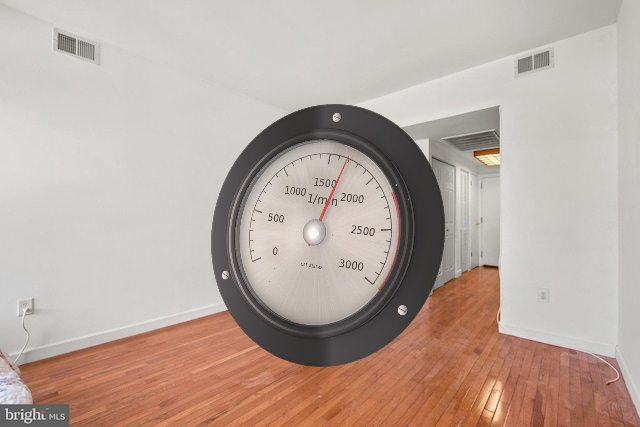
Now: {"value": 1700, "unit": "rpm"}
